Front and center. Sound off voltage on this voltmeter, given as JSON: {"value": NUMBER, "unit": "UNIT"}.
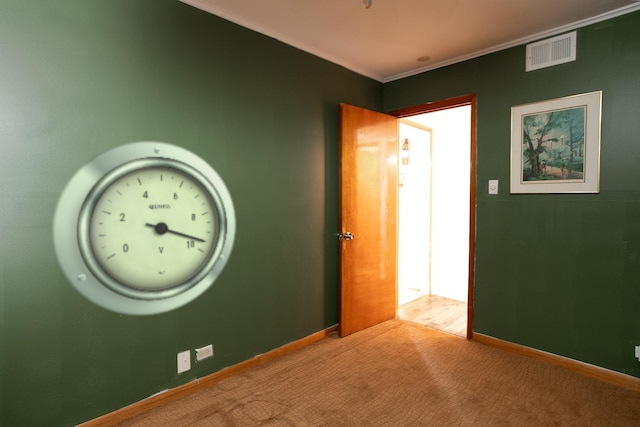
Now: {"value": 9.5, "unit": "V"}
